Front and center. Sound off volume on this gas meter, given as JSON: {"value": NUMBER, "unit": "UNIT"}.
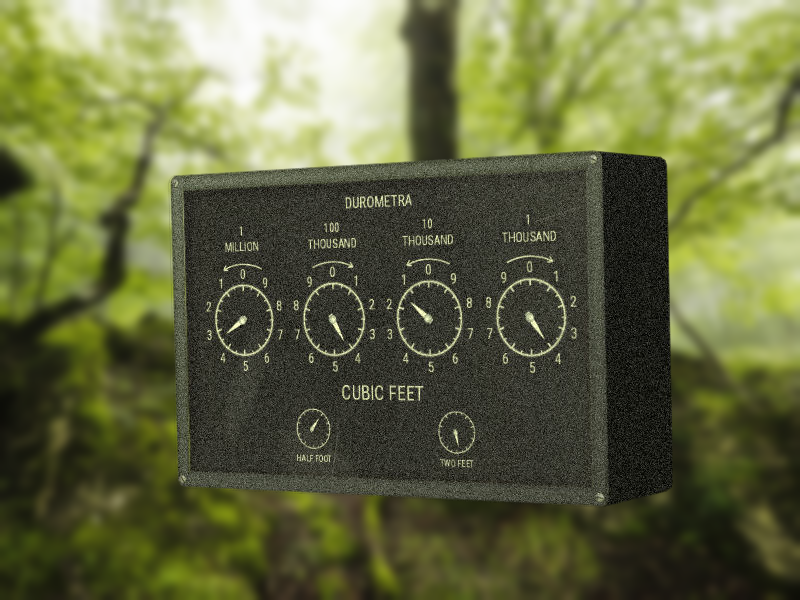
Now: {"value": 341400, "unit": "ft³"}
